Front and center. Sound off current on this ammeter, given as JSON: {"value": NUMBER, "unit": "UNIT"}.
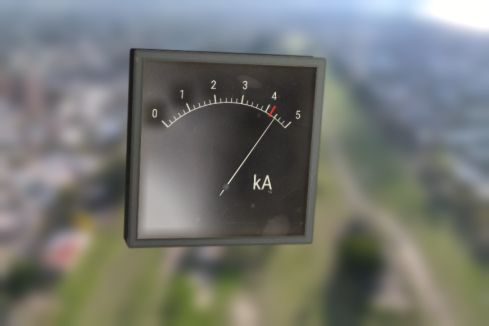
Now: {"value": 4.4, "unit": "kA"}
